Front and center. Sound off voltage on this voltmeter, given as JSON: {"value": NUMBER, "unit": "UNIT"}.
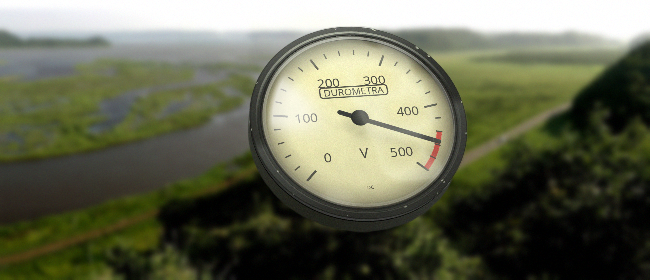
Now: {"value": 460, "unit": "V"}
